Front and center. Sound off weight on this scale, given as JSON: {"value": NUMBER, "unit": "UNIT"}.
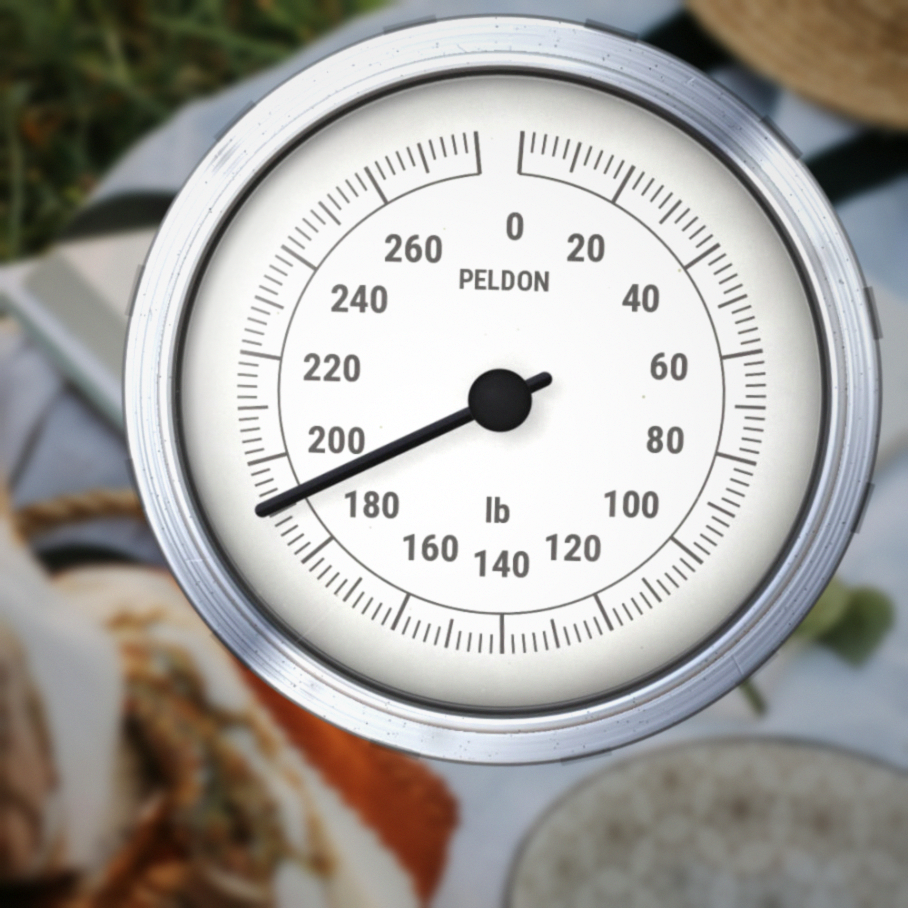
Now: {"value": 192, "unit": "lb"}
